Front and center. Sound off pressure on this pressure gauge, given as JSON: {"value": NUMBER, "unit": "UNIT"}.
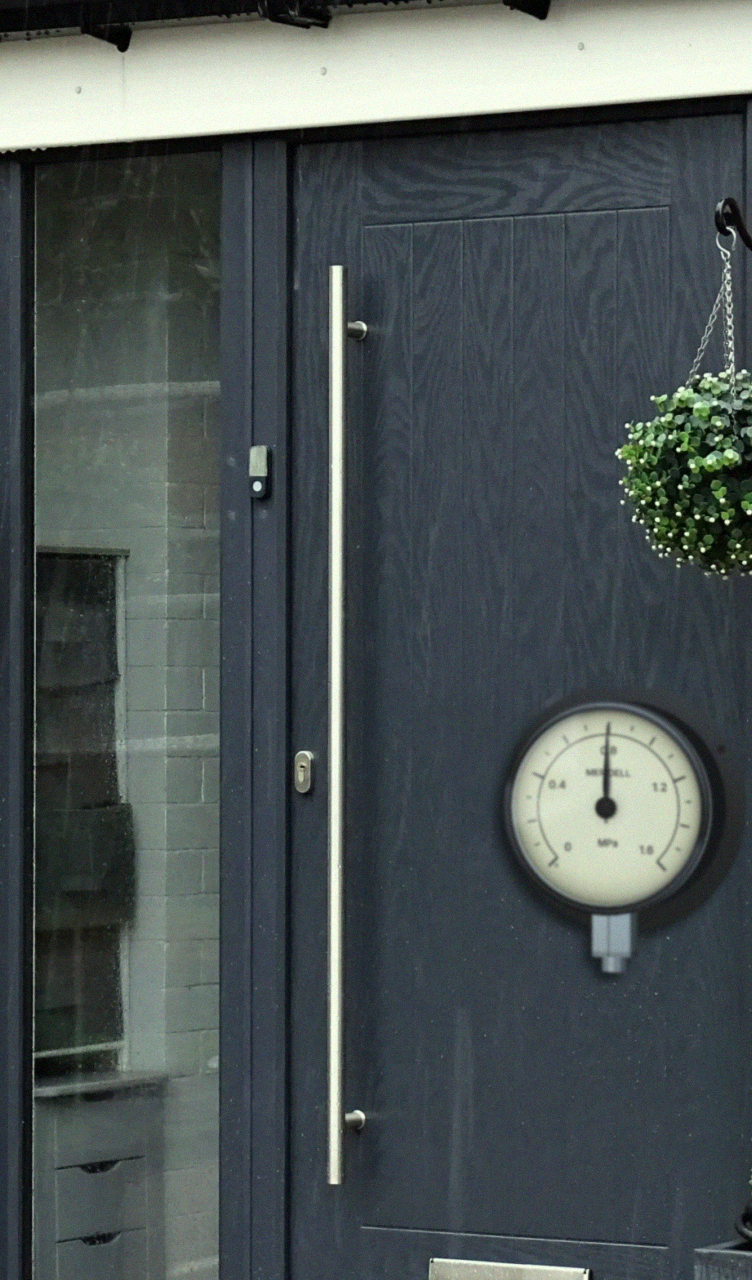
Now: {"value": 0.8, "unit": "MPa"}
